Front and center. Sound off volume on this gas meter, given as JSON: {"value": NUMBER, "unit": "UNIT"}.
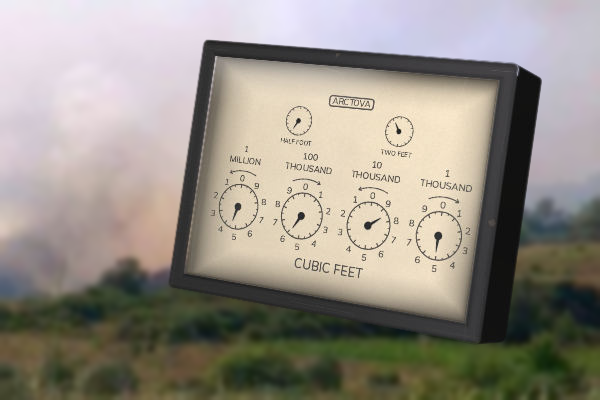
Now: {"value": 458500, "unit": "ft³"}
